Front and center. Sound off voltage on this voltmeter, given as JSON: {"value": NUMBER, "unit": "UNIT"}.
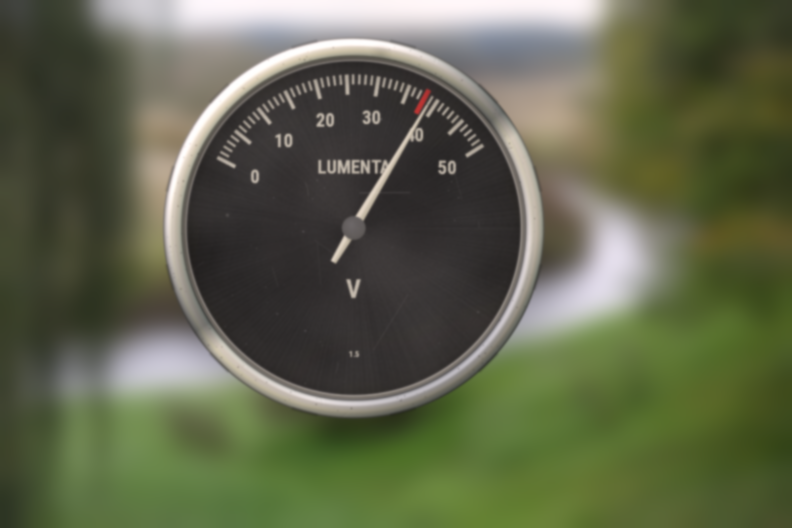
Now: {"value": 39, "unit": "V"}
